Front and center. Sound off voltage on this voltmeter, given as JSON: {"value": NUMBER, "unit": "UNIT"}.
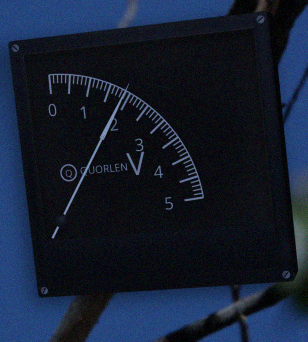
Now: {"value": 1.9, "unit": "V"}
